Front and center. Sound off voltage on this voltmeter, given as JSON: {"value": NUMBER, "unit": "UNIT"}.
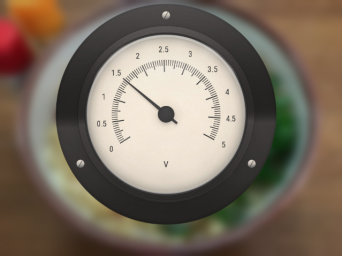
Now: {"value": 1.5, "unit": "V"}
